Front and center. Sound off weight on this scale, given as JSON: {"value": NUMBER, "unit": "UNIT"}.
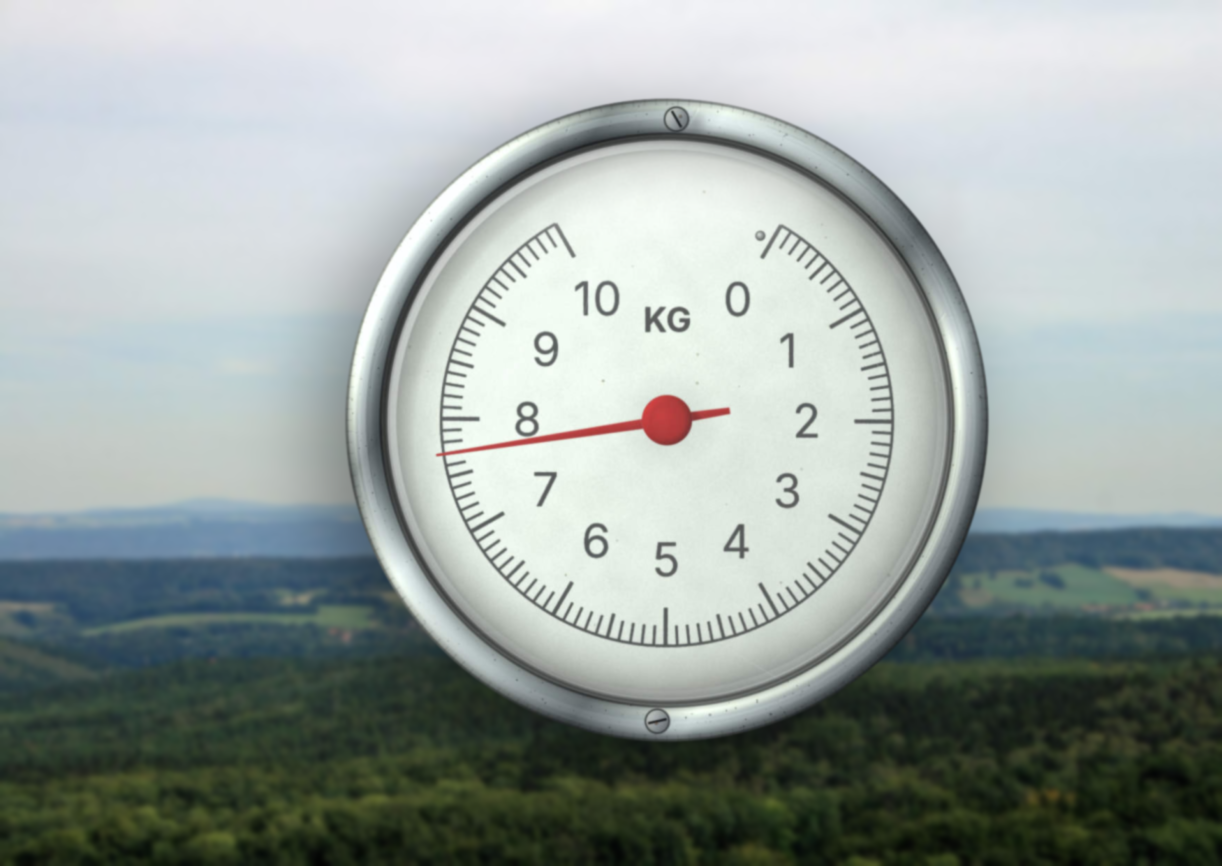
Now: {"value": 7.7, "unit": "kg"}
